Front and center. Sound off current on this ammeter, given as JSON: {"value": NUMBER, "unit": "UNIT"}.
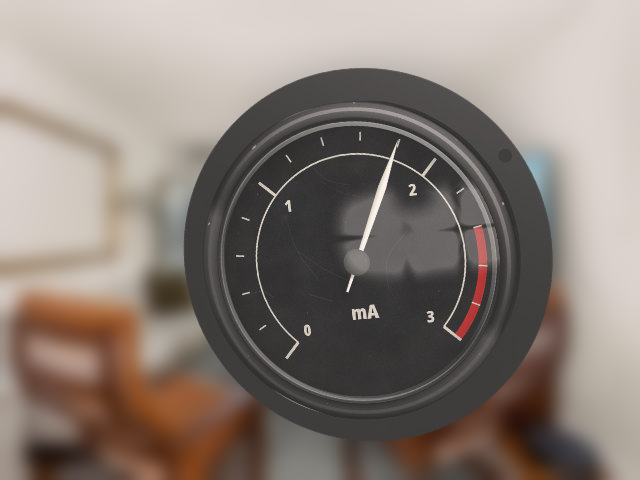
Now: {"value": 1.8, "unit": "mA"}
